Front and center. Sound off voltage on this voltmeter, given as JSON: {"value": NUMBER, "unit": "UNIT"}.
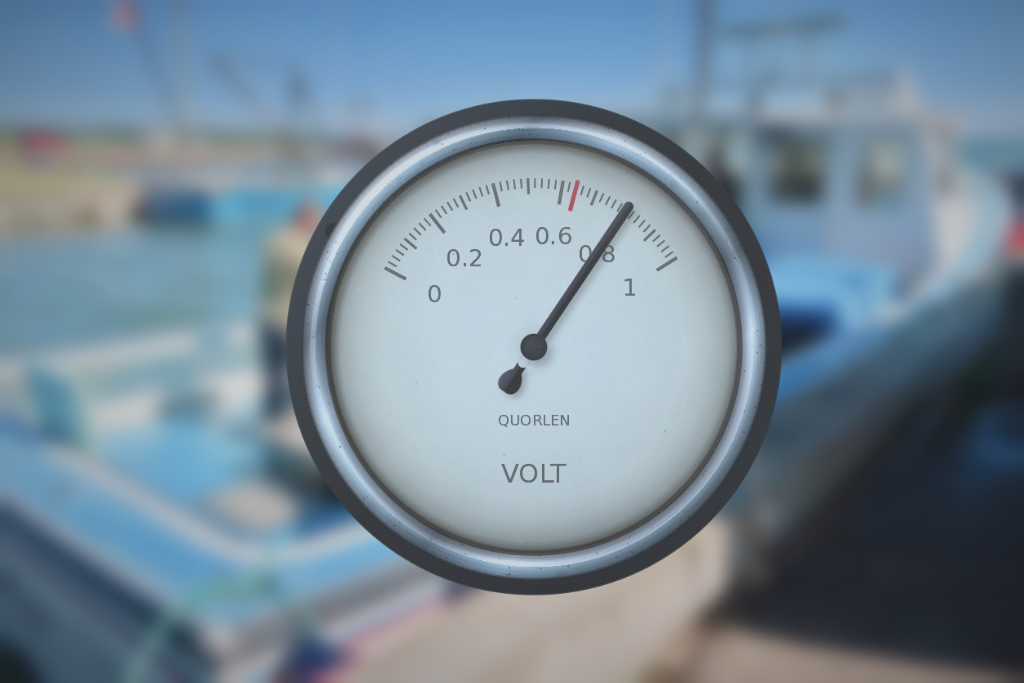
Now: {"value": 0.8, "unit": "V"}
